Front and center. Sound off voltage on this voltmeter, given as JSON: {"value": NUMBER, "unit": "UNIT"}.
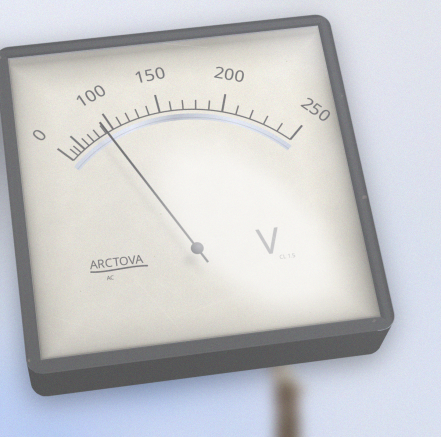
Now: {"value": 90, "unit": "V"}
